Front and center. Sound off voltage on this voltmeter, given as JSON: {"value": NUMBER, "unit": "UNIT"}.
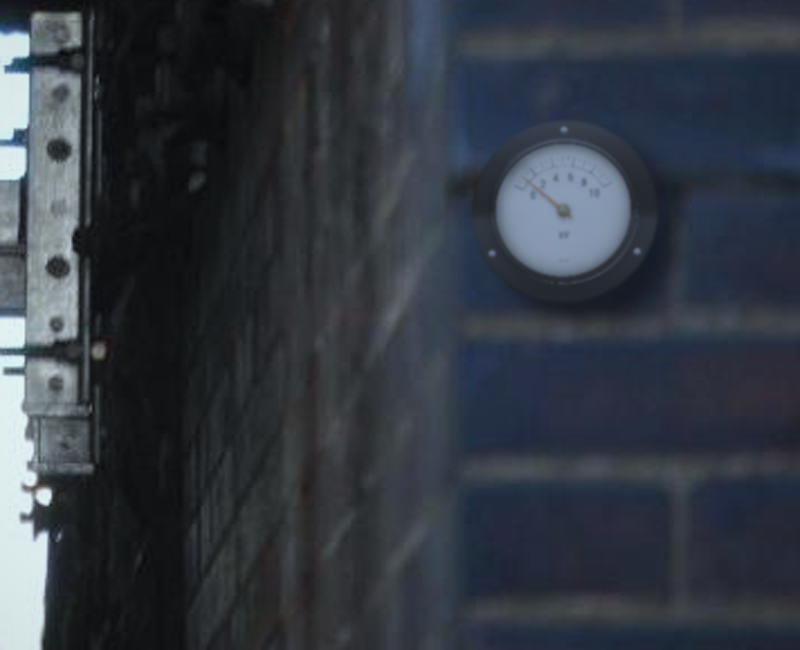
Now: {"value": 1, "unit": "kV"}
